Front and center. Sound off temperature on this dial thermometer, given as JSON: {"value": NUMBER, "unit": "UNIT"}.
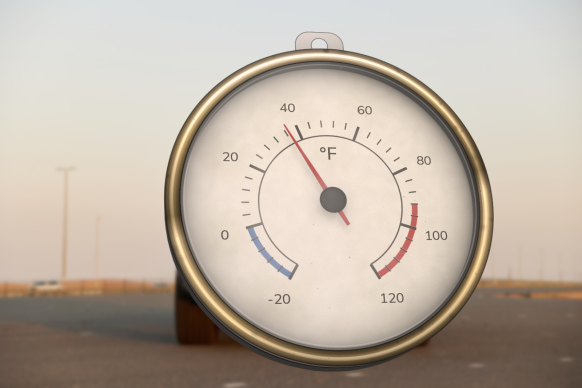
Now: {"value": 36, "unit": "°F"}
